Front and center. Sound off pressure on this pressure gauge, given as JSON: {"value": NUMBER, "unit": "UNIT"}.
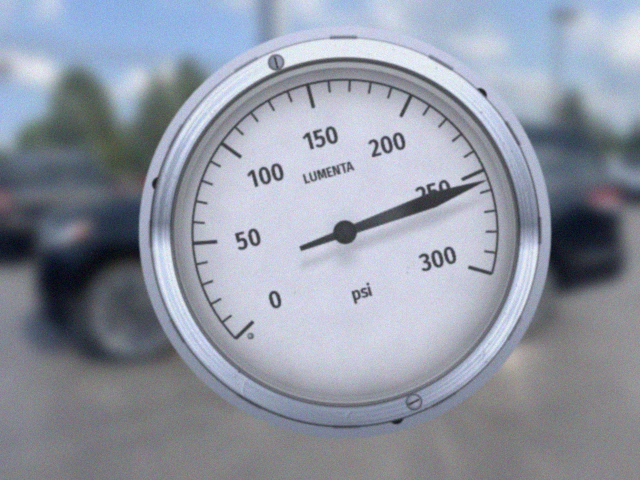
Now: {"value": 255, "unit": "psi"}
